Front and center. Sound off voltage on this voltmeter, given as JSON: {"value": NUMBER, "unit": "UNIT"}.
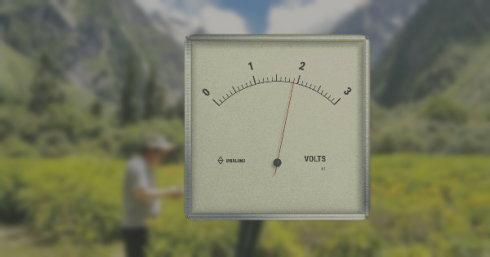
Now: {"value": 1.9, "unit": "V"}
